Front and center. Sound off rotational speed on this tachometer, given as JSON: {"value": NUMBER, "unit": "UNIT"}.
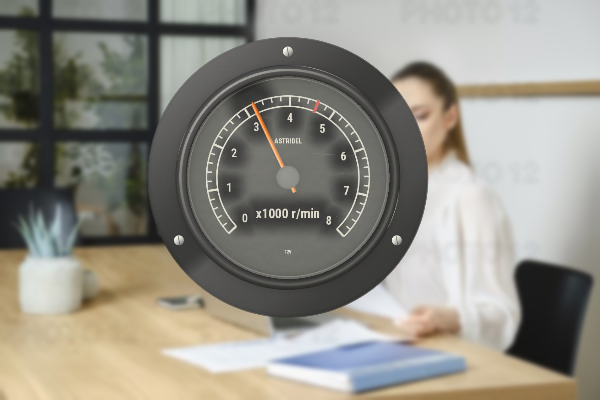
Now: {"value": 3200, "unit": "rpm"}
